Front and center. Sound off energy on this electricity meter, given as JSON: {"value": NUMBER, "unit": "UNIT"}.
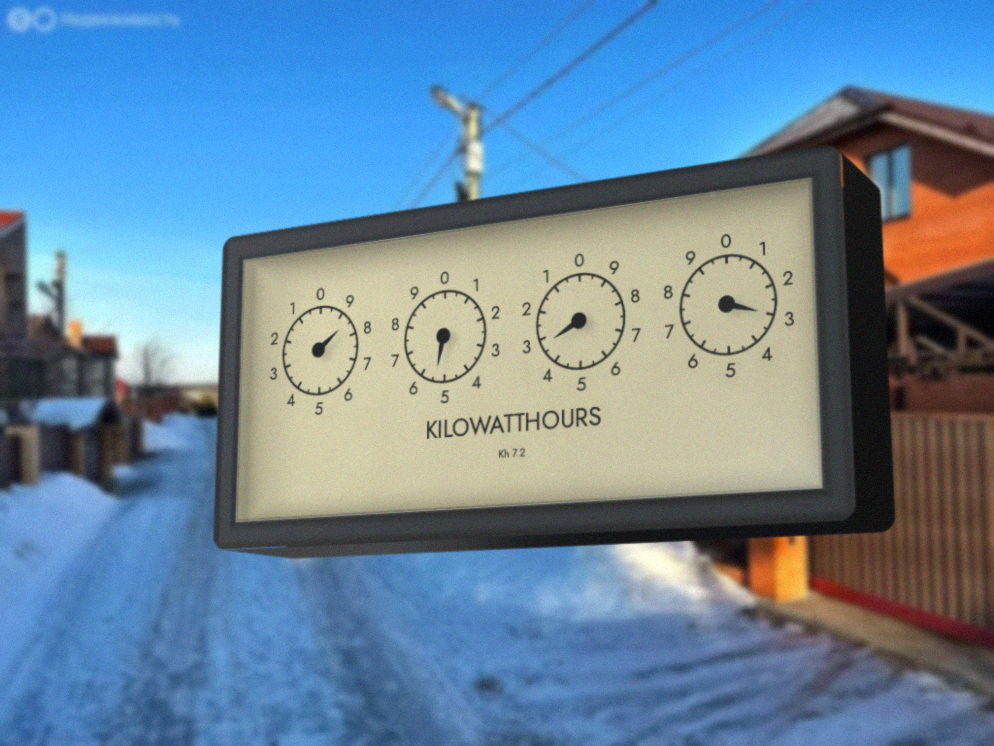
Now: {"value": 8533, "unit": "kWh"}
